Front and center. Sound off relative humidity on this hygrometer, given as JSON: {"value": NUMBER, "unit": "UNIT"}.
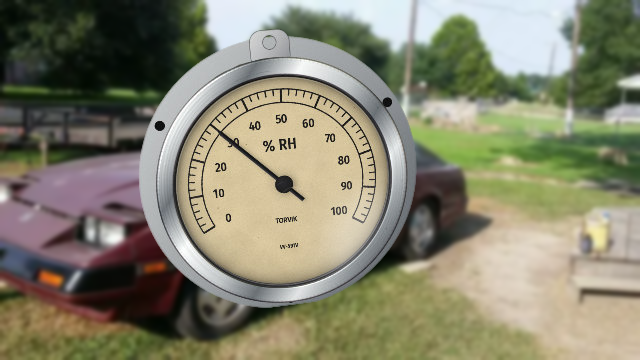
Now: {"value": 30, "unit": "%"}
